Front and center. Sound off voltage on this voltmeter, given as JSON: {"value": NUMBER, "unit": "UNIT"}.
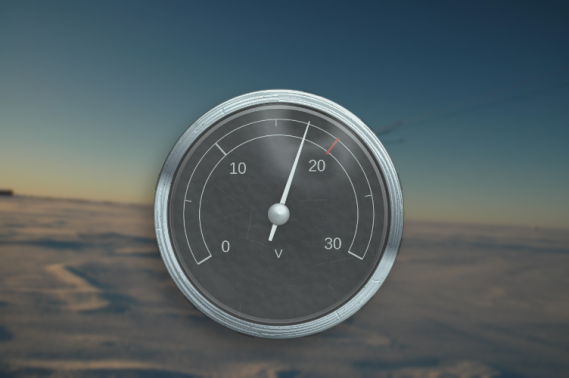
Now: {"value": 17.5, "unit": "V"}
